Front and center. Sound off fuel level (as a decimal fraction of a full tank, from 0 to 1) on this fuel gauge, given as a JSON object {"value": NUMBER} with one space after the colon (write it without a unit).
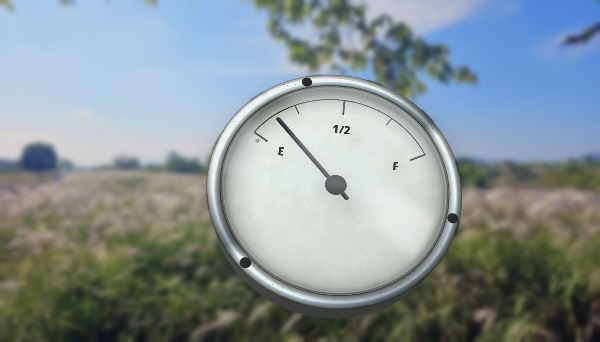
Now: {"value": 0.125}
